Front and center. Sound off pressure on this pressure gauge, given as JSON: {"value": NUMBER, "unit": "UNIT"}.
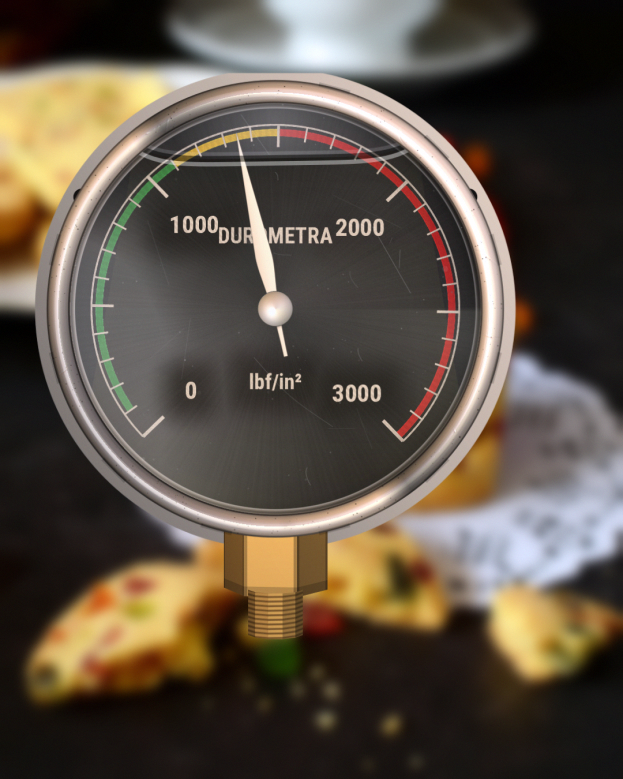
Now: {"value": 1350, "unit": "psi"}
